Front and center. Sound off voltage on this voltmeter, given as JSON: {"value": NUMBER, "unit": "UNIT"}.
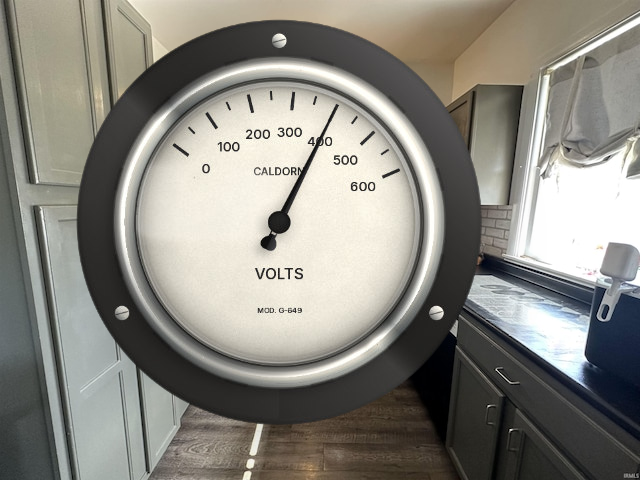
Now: {"value": 400, "unit": "V"}
